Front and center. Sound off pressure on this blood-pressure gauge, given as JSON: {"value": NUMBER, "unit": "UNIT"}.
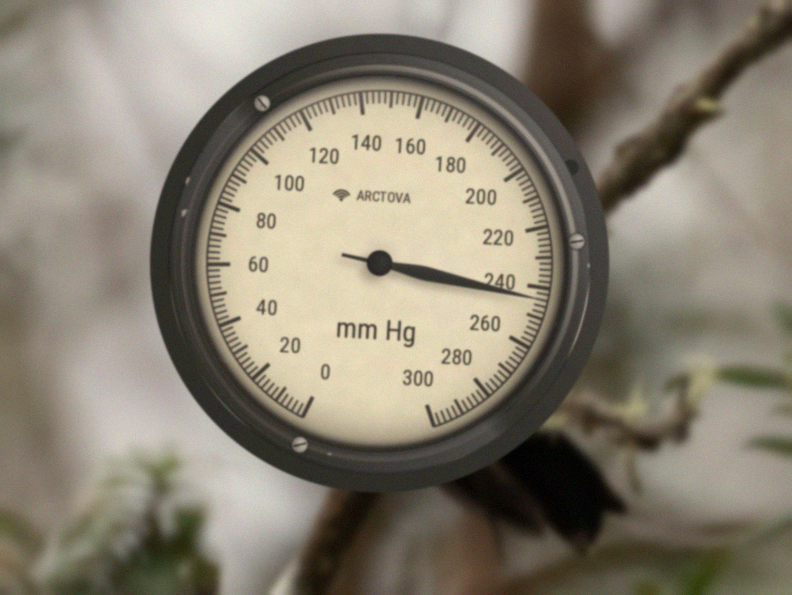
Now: {"value": 244, "unit": "mmHg"}
